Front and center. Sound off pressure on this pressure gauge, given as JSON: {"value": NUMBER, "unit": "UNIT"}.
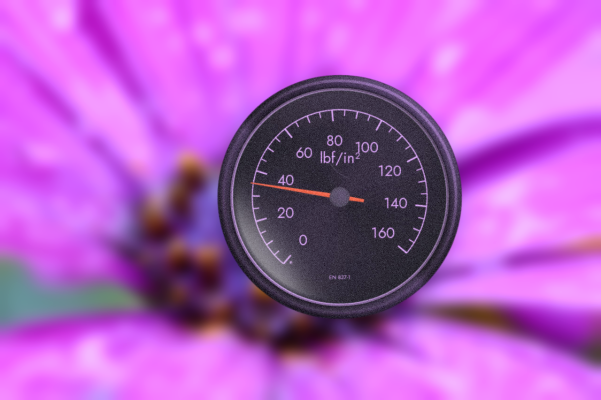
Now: {"value": 35, "unit": "psi"}
